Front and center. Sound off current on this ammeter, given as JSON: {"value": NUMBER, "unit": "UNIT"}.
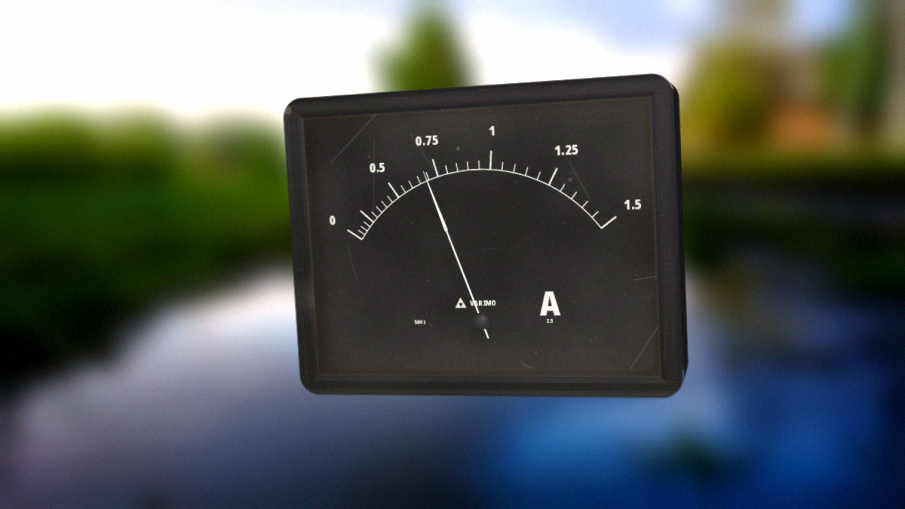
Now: {"value": 0.7, "unit": "A"}
